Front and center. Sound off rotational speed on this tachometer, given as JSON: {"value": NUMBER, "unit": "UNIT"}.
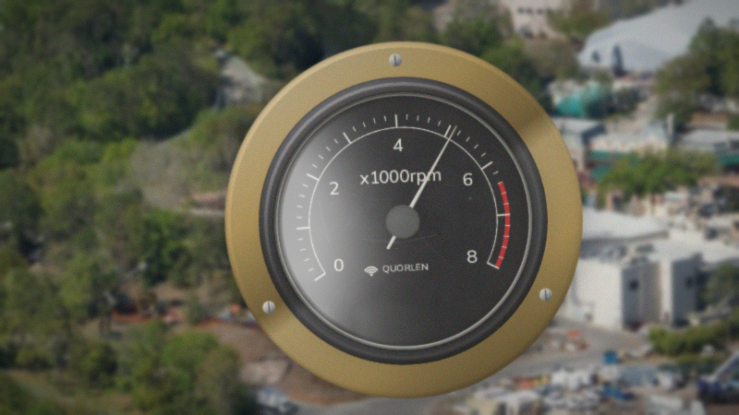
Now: {"value": 5100, "unit": "rpm"}
